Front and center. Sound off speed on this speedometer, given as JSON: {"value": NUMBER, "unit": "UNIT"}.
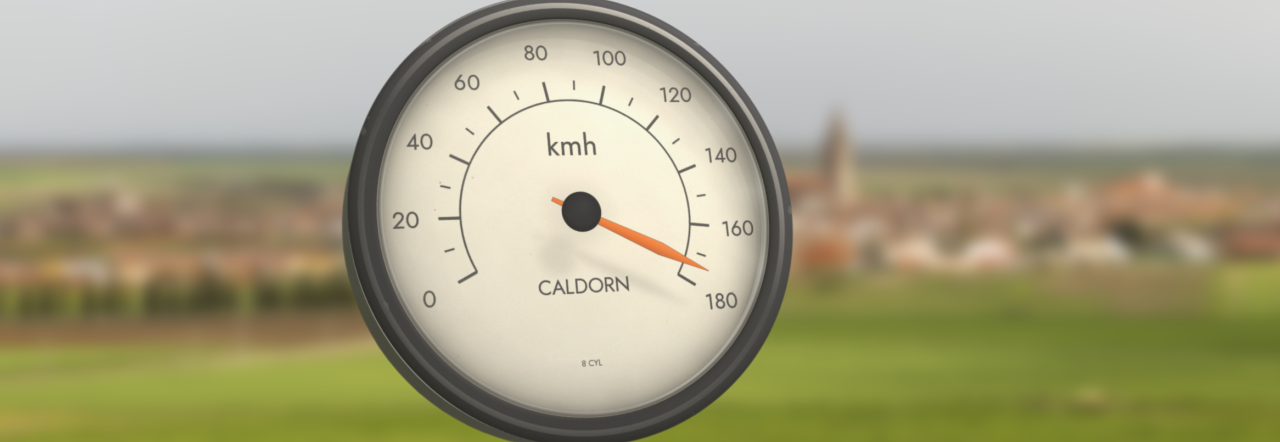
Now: {"value": 175, "unit": "km/h"}
